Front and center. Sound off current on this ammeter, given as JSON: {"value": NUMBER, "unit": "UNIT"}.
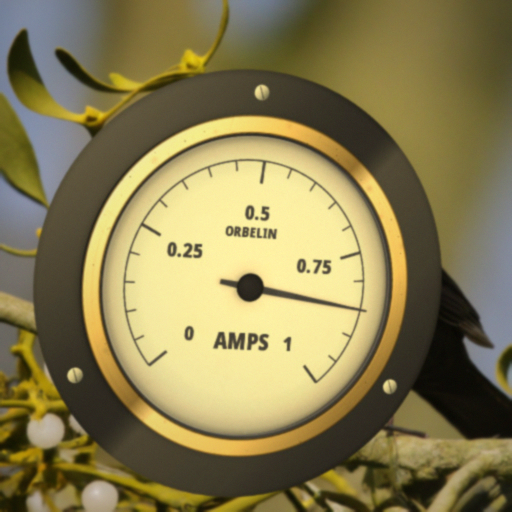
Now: {"value": 0.85, "unit": "A"}
